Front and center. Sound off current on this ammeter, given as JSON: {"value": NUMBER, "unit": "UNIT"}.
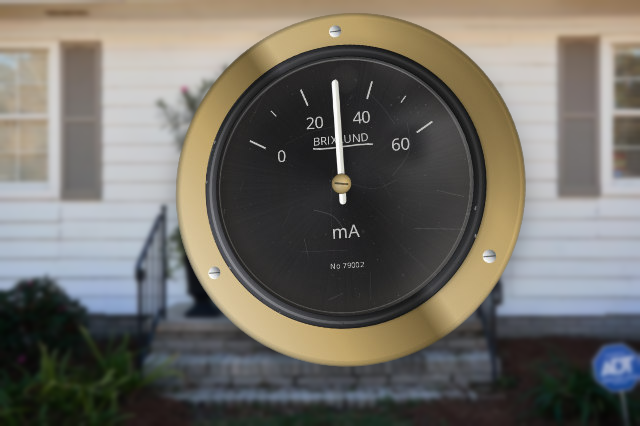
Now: {"value": 30, "unit": "mA"}
